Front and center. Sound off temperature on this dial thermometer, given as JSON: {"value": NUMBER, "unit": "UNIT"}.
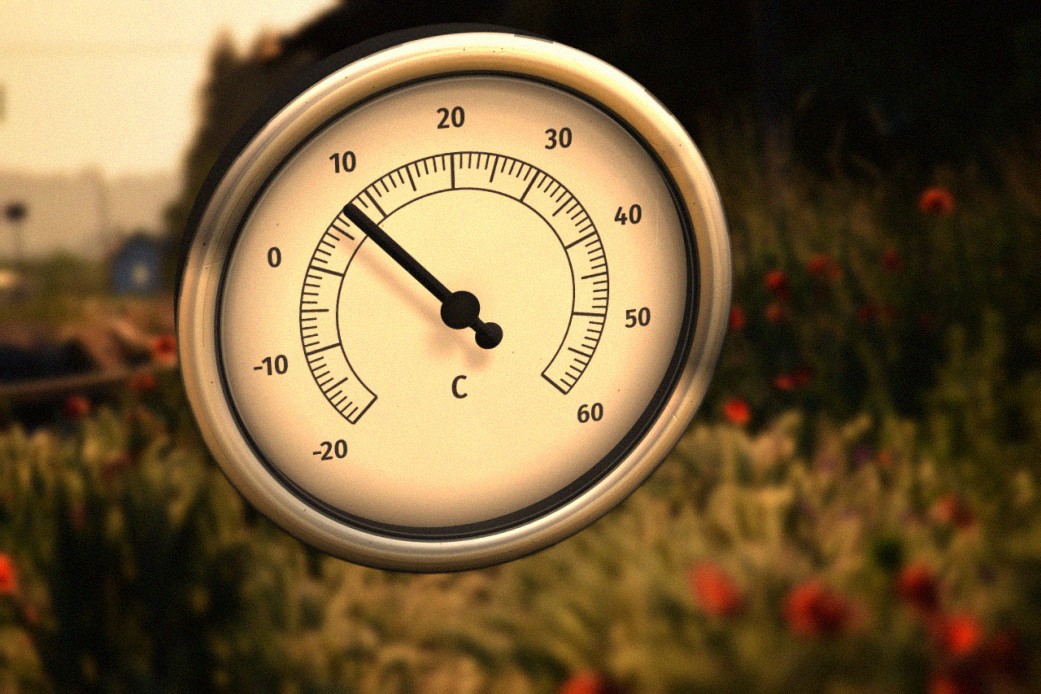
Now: {"value": 7.5, "unit": "°C"}
